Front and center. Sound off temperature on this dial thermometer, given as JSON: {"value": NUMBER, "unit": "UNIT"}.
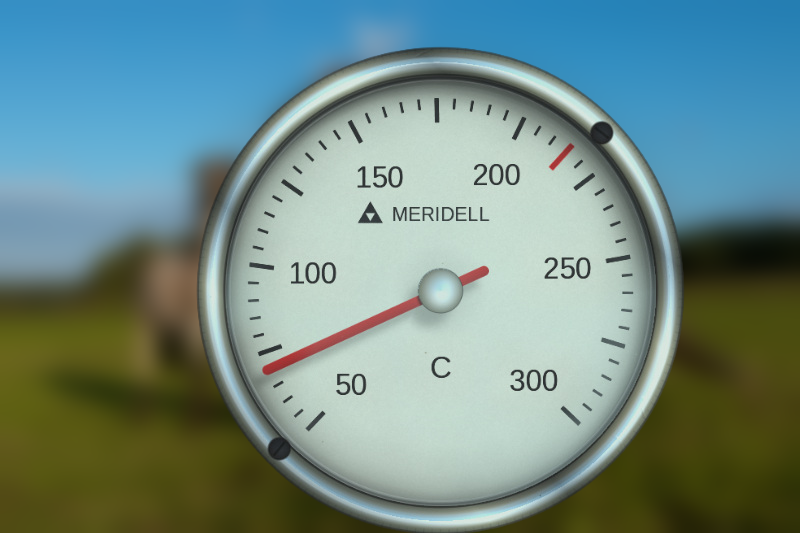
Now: {"value": 70, "unit": "°C"}
